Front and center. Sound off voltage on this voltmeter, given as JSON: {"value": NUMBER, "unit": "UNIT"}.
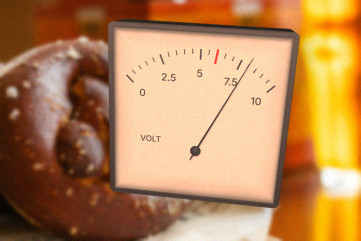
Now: {"value": 8, "unit": "V"}
